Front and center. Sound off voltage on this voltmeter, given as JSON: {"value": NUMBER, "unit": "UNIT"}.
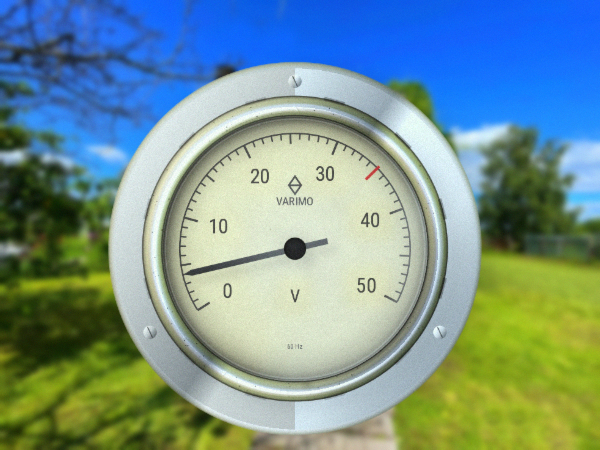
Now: {"value": 4, "unit": "V"}
